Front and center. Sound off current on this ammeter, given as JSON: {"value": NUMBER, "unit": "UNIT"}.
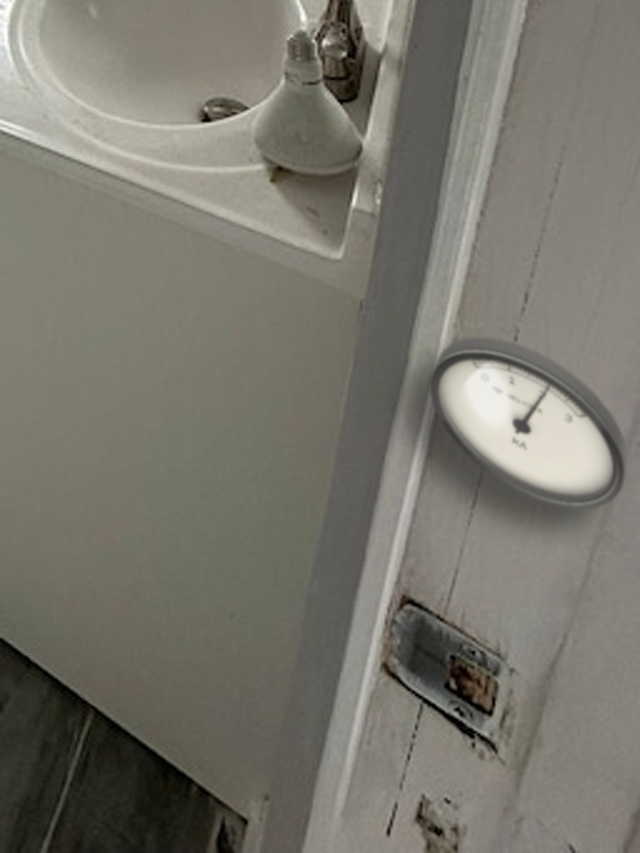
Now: {"value": 2, "unit": "kA"}
